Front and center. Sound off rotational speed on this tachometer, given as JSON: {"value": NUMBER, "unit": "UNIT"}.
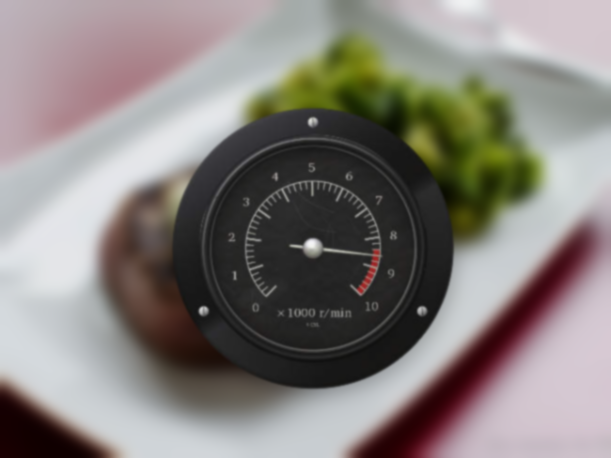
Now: {"value": 8600, "unit": "rpm"}
